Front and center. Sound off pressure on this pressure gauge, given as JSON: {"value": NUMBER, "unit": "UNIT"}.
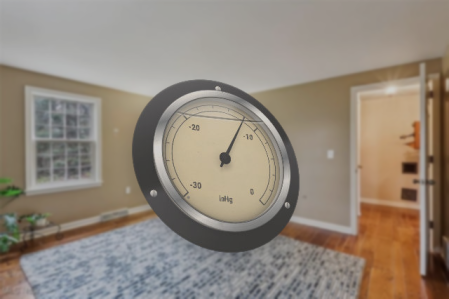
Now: {"value": -12, "unit": "inHg"}
